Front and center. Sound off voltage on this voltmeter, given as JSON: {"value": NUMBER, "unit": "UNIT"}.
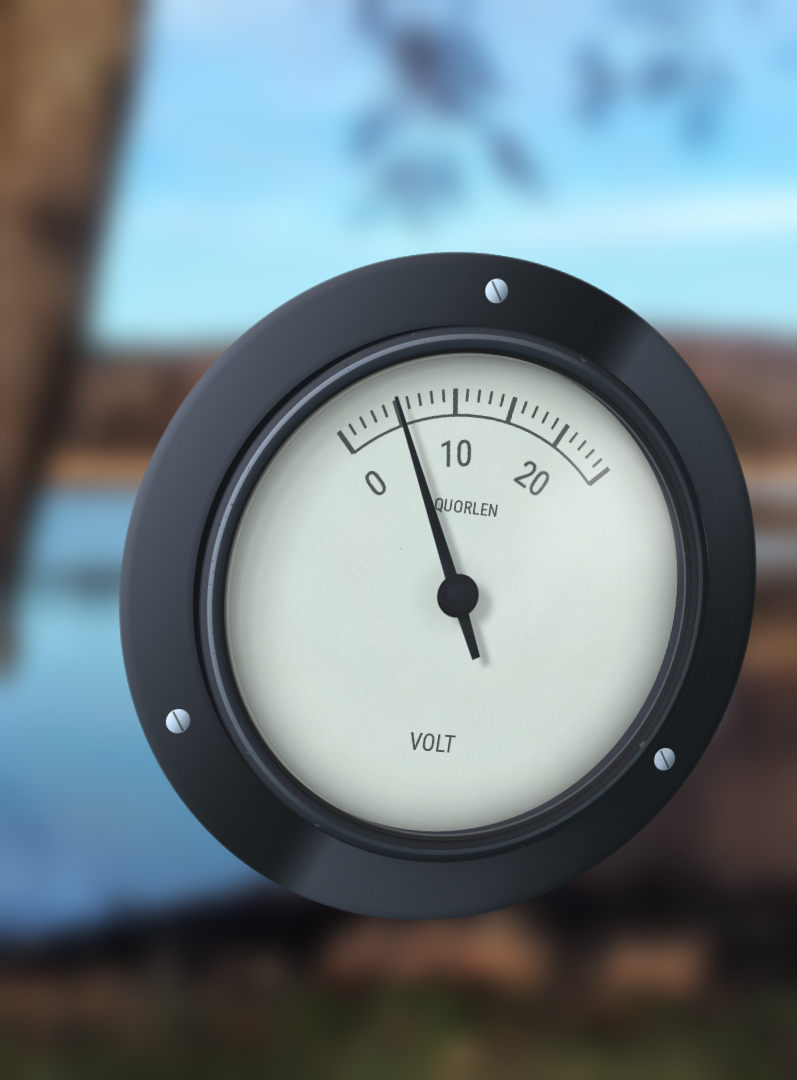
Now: {"value": 5, "unit": "V"}
